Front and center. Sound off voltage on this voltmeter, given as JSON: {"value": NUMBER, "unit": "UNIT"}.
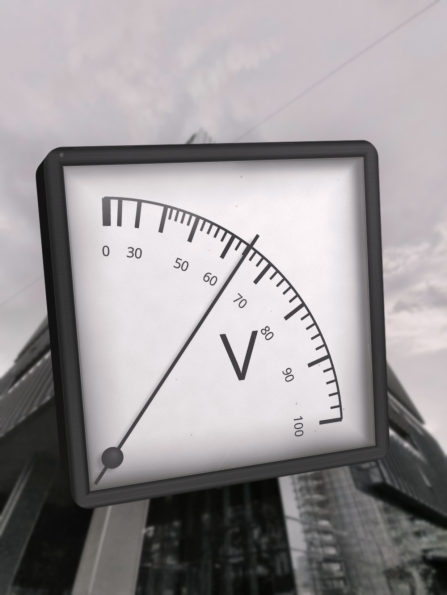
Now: {"value": 64, "unit": "V"}
